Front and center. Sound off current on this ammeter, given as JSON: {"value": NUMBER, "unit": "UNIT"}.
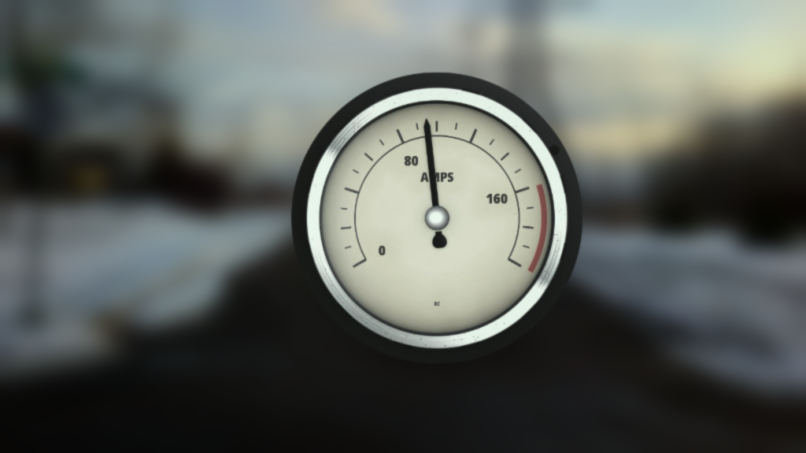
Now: {"value": 95, "unit": "A"}
